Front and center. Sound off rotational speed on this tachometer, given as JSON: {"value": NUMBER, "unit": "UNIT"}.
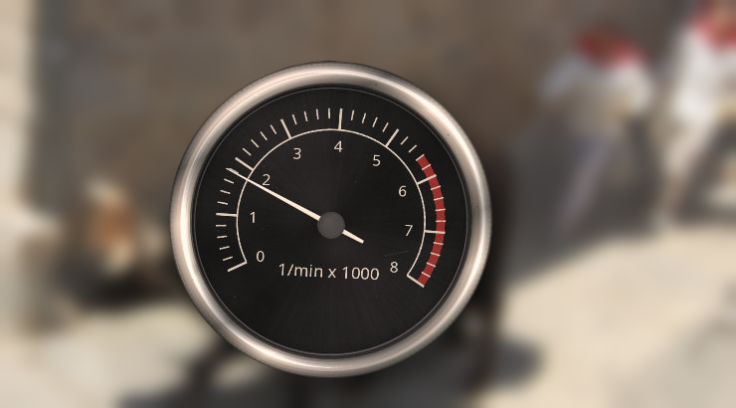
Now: {"value": 1800, "unit": "rpm"}
